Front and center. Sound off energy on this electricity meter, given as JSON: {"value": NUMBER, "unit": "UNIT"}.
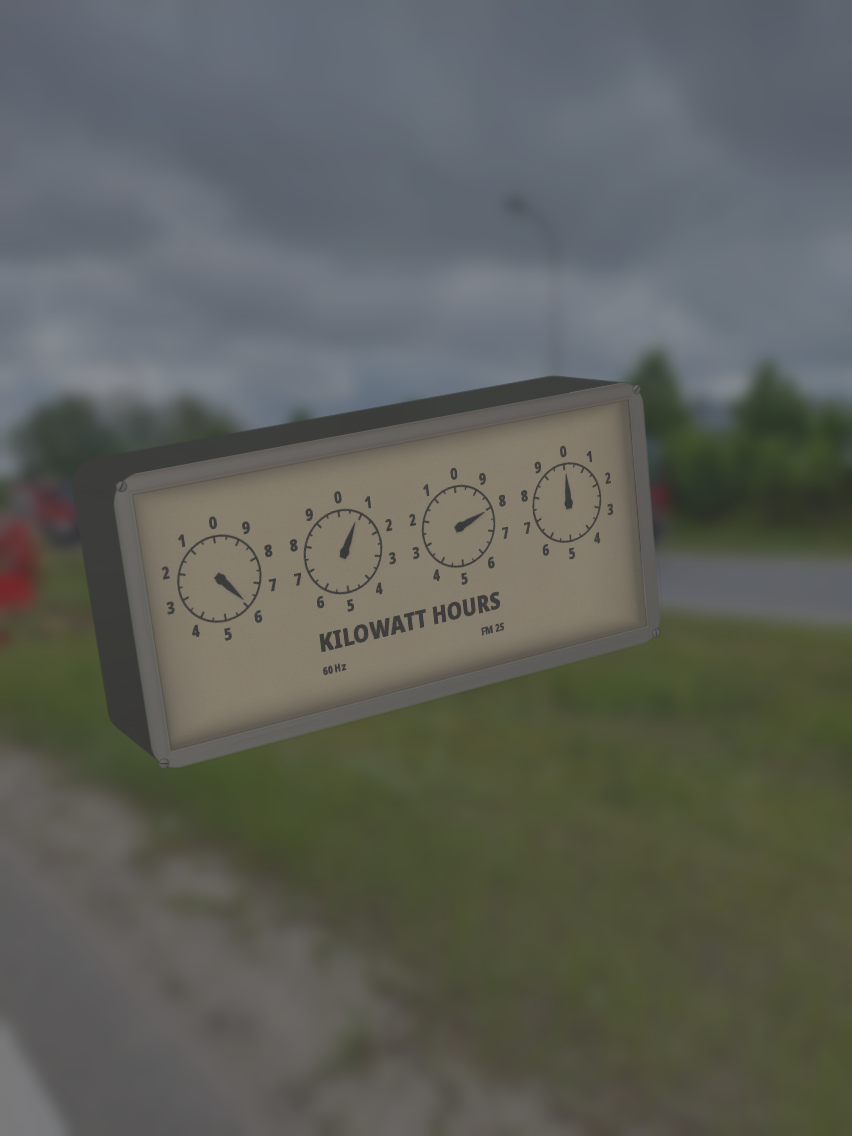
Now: {"value": 6080, "unit": "kWh"}
